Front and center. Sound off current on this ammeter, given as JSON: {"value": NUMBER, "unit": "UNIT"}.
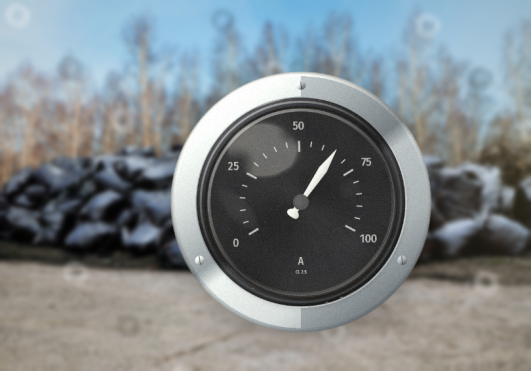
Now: {"value": 65, "unit": "A"}
